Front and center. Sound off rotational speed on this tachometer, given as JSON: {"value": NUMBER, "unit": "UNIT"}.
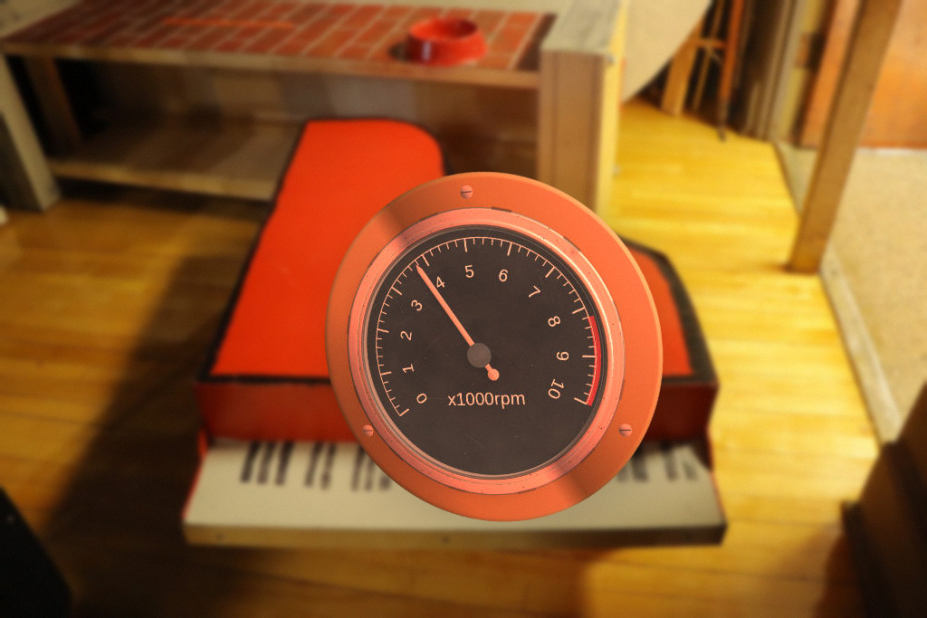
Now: {"value": 3800, "unit": "rpm"}
